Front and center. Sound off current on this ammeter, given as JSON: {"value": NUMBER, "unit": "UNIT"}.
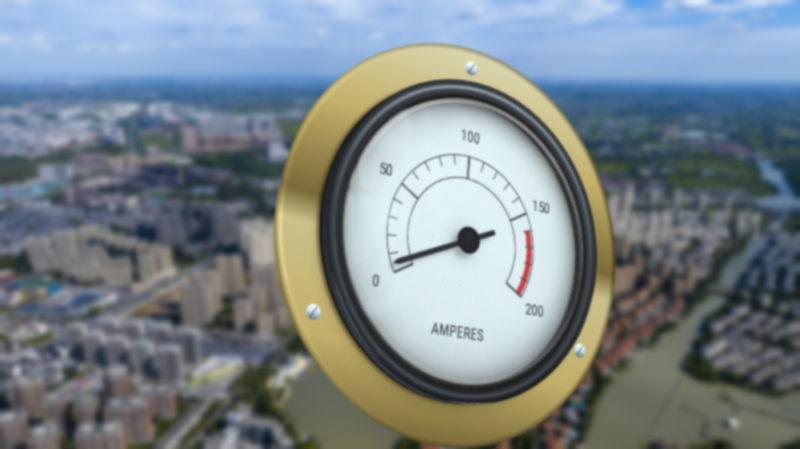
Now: {"value": 5, "unit": "A"}
